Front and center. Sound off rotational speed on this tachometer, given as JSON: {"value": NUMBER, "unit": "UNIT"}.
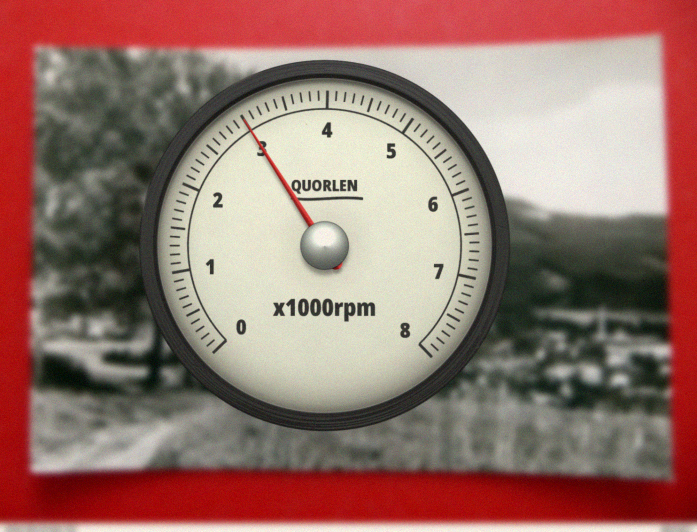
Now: {"value": 3000, "unit": "rpm"}
